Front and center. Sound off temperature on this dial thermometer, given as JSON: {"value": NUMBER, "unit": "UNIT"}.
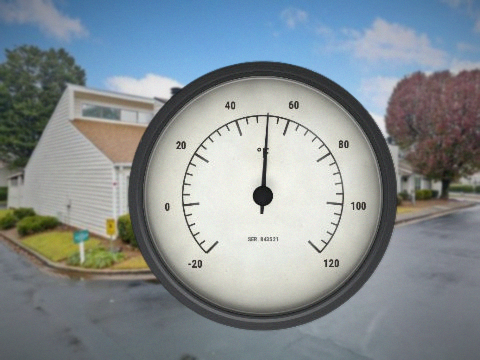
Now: {"value": 52, "unit": "°F"}
